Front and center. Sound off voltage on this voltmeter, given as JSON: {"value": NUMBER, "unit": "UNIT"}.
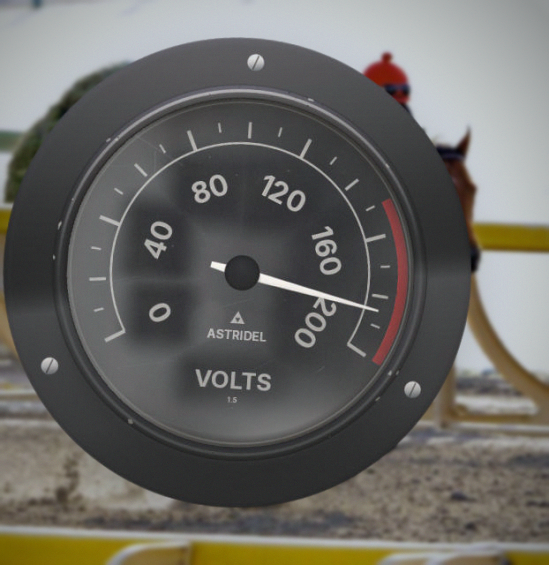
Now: {"value": 185, "unit": "V"}
